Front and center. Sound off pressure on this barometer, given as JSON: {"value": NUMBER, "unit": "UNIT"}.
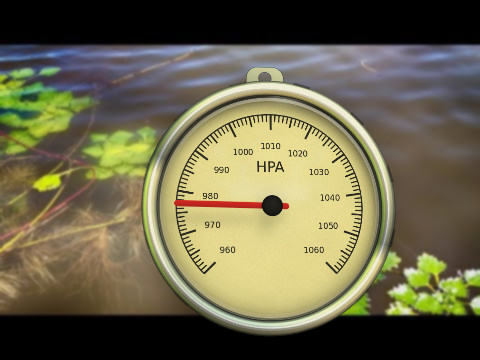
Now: {"value": 977, "unit": "hPa"}
